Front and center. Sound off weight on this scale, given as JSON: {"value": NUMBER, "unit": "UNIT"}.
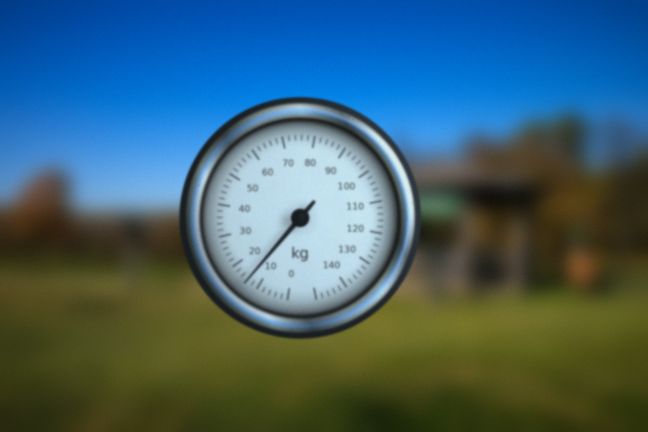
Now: {"value": 14, "unit": "kg"}
